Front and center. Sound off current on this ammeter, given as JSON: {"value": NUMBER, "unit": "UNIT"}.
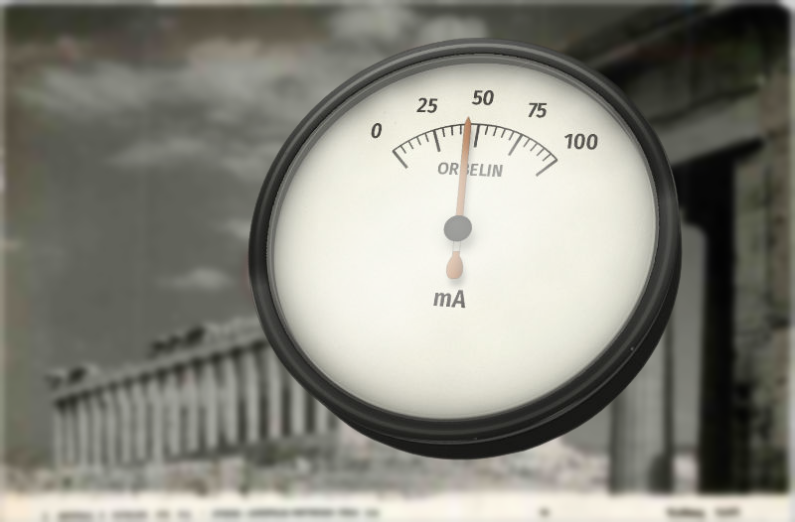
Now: {"value": 45, "unit": "mA"}
